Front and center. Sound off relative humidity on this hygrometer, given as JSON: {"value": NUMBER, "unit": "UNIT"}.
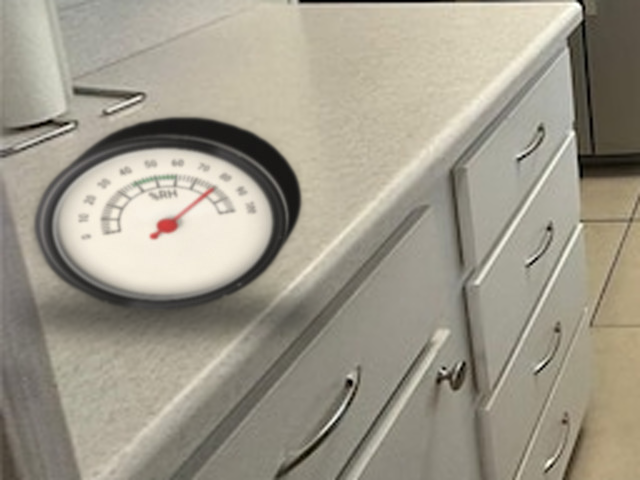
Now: {"value": 80, "unit": "%"}
